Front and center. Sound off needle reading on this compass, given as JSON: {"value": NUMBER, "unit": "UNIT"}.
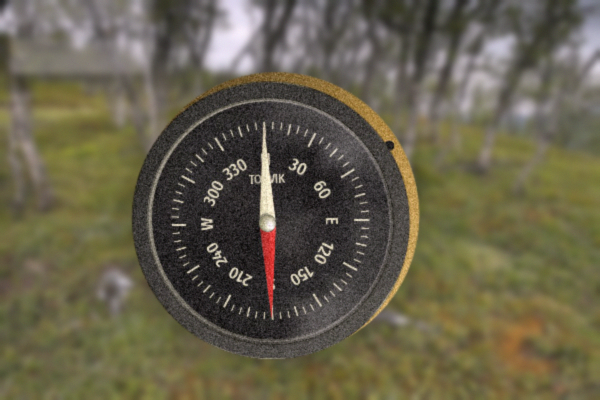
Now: {"value": 180, "unit": "°"}
